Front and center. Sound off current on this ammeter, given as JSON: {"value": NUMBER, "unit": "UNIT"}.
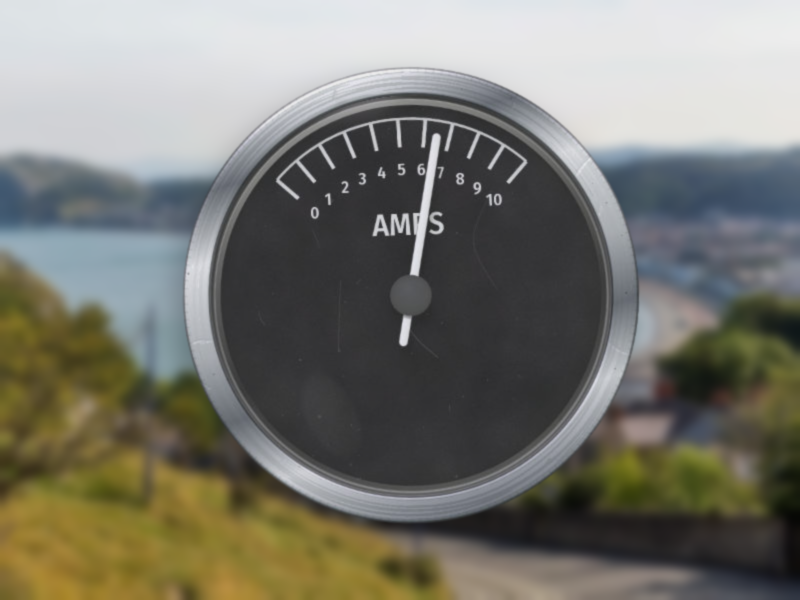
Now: {"value": 6.5, "unit": "A"}
